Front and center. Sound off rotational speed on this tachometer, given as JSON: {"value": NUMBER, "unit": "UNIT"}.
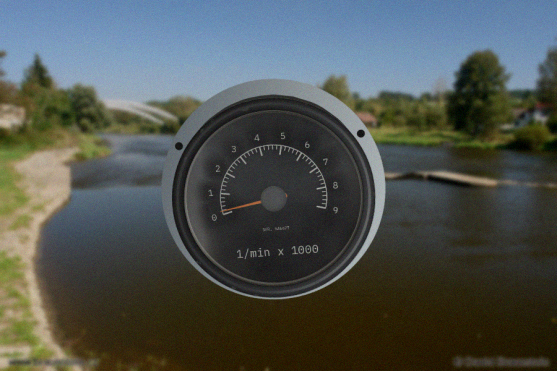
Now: {"value": 200, "unit": "rpm"}
